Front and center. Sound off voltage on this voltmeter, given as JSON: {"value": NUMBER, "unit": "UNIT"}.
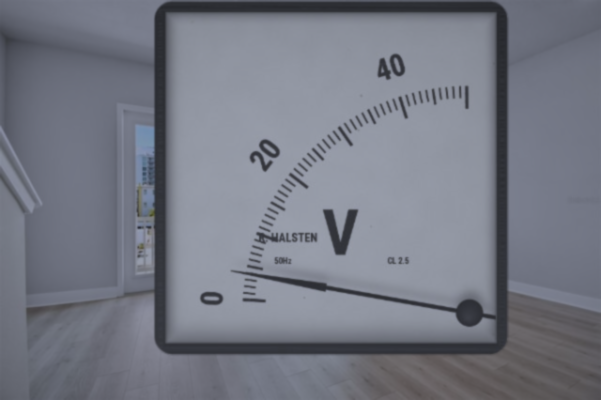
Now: {"value": 4, "unit": "V"}
